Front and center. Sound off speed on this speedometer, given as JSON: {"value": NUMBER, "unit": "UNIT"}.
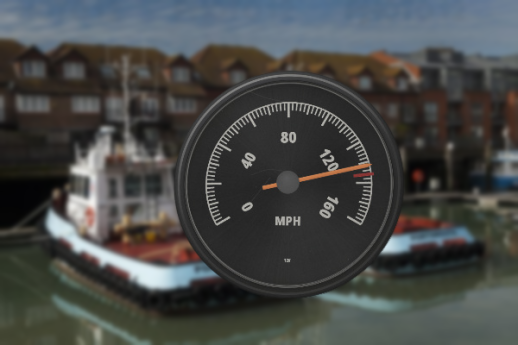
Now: {"value": 132, "unit": "mph"}
